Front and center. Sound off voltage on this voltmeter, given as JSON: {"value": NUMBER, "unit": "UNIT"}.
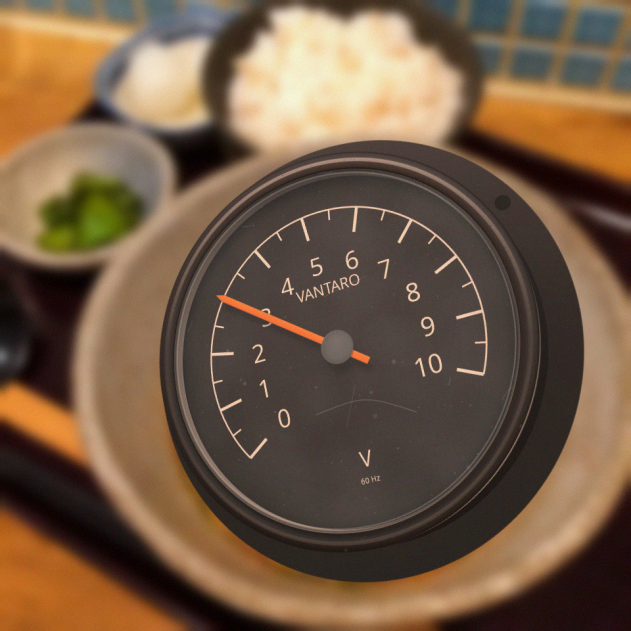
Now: {"value": 3, "unit": "V"}
